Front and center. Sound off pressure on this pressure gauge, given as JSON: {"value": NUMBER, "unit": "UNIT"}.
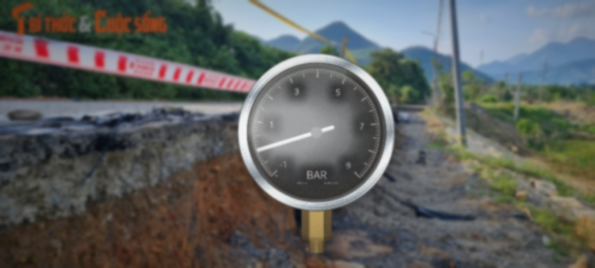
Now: {"value": 0, "unit": "bar"}
